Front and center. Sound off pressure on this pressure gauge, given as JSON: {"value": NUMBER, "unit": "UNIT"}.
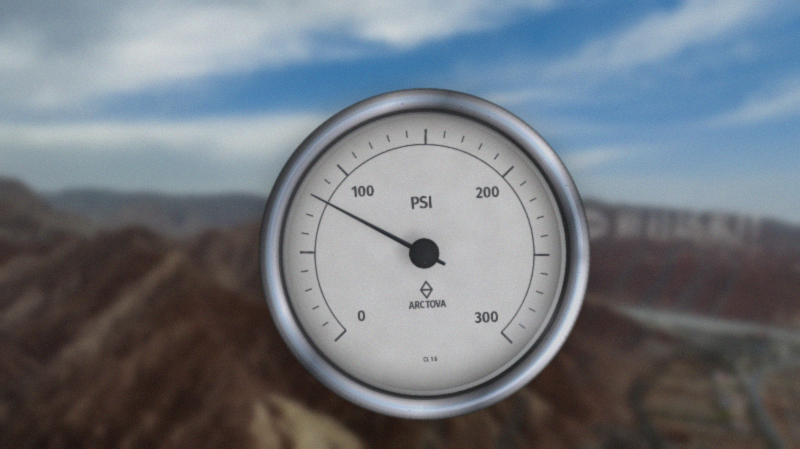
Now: {"value": 80, "unit": "psi"}
